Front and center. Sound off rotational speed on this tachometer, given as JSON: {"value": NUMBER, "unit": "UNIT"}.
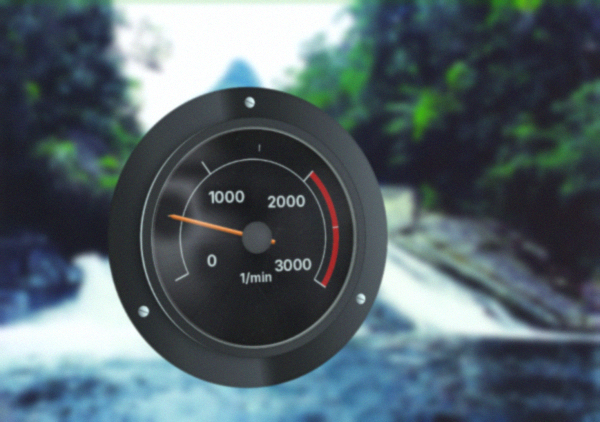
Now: {"value": 500, "unit": "rpm"}
